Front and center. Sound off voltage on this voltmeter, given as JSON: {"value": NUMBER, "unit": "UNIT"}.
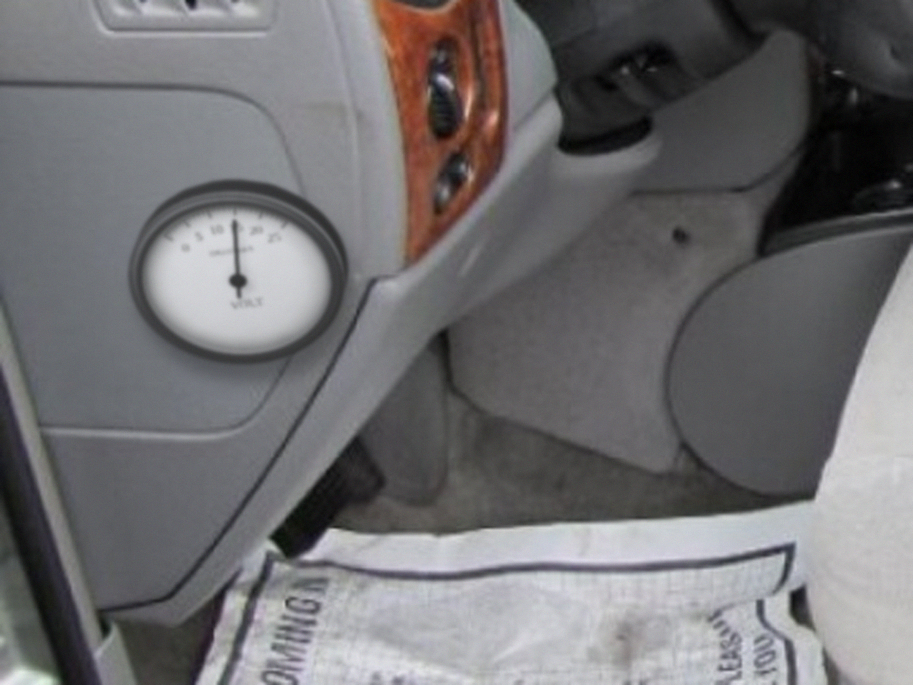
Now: {"value": 15, "unit": "V"}
